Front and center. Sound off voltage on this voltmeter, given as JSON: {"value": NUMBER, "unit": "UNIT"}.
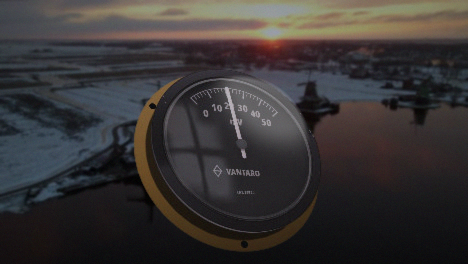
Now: {"value": 20, "unit": "mV"}
